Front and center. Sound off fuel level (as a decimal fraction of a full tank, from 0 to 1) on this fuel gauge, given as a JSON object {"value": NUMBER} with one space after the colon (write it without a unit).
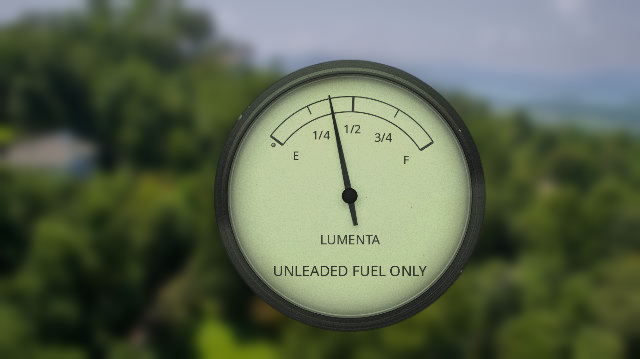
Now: {"value": 0.375}
